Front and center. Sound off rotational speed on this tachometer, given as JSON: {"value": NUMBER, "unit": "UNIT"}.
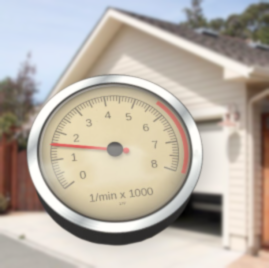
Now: {"value": 1500, "unit": "rpm"}
